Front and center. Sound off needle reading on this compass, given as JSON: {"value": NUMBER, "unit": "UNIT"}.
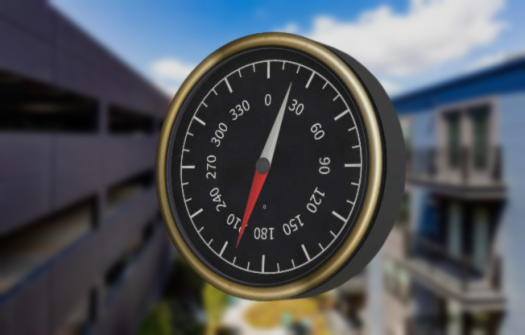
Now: {"value": 200, "unit": "°"}
